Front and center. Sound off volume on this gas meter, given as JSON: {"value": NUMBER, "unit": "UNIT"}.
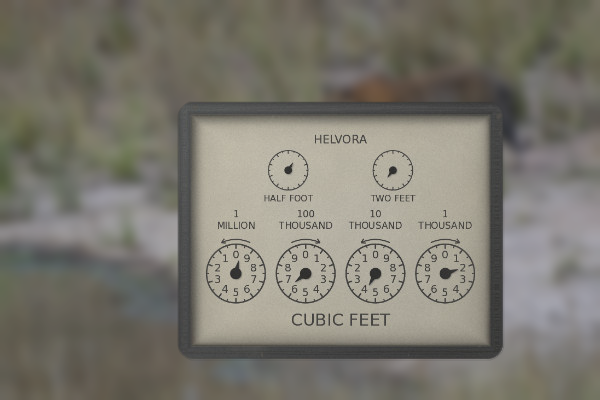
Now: {"value": 964200, "unit": "ft³"}
